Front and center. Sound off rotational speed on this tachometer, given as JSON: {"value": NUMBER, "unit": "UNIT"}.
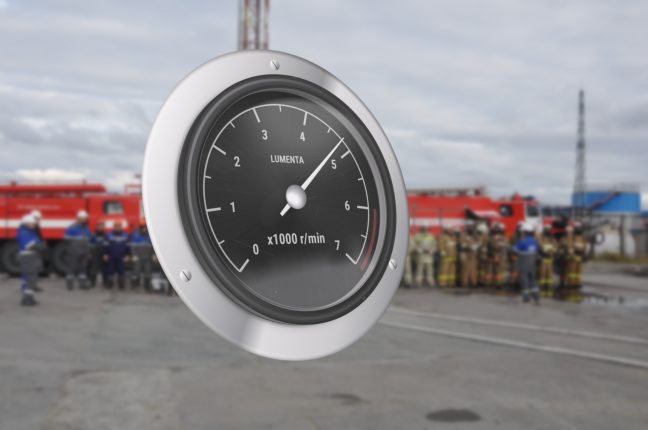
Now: {"value": 4750, "unit": "rpm"}
